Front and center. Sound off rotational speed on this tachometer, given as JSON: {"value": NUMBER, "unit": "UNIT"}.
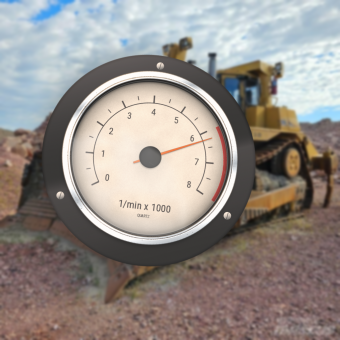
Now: {"value": 6250, "unit": "rpm"}
